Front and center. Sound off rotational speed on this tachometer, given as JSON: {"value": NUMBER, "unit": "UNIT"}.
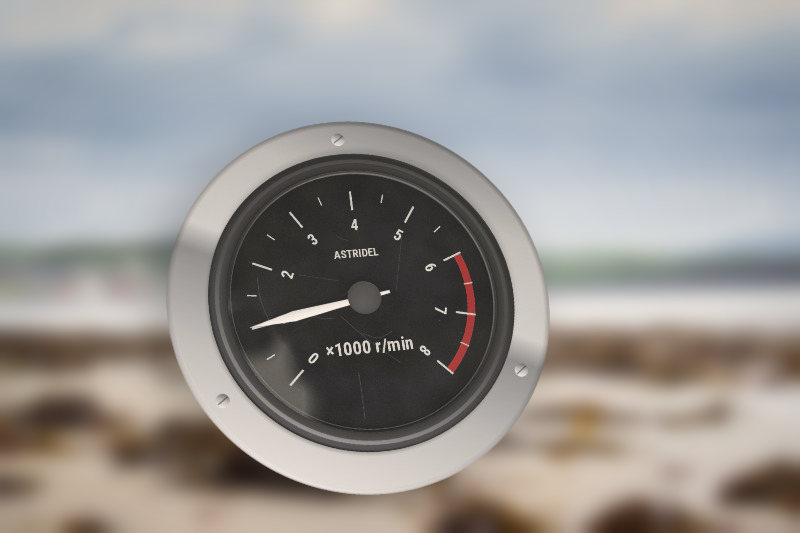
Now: {"value": 1000, "unit": "rpm"}
